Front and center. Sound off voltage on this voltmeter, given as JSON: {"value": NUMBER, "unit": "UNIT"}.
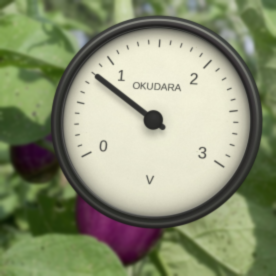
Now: {"value": 0.8, "unit": "V"}
